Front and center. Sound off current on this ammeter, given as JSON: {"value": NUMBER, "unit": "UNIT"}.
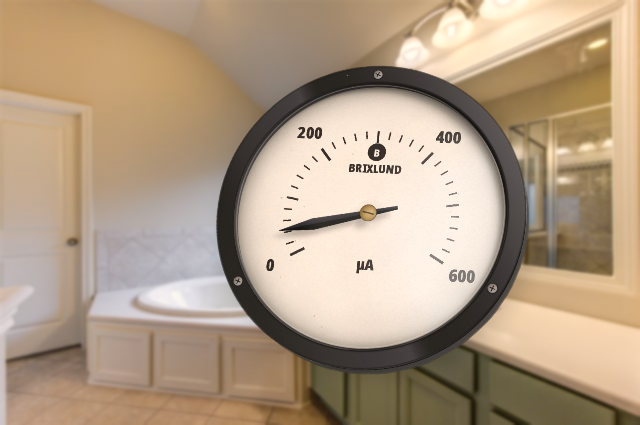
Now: {"value": 40, "unit": "µA"}
